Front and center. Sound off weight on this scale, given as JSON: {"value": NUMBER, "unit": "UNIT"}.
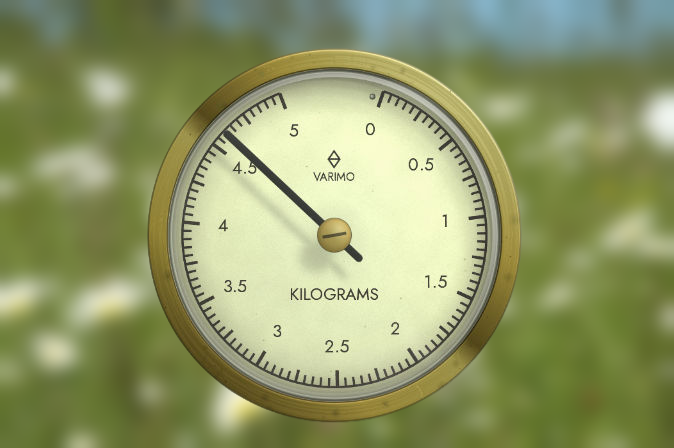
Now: {"value": 4.6, "unit": "kg"}
